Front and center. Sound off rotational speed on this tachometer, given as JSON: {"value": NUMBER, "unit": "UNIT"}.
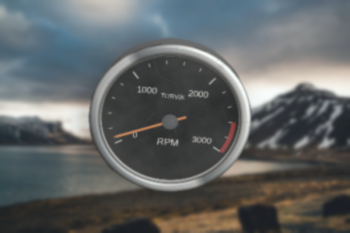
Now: {"value": 100, "unit": "rpm"}
